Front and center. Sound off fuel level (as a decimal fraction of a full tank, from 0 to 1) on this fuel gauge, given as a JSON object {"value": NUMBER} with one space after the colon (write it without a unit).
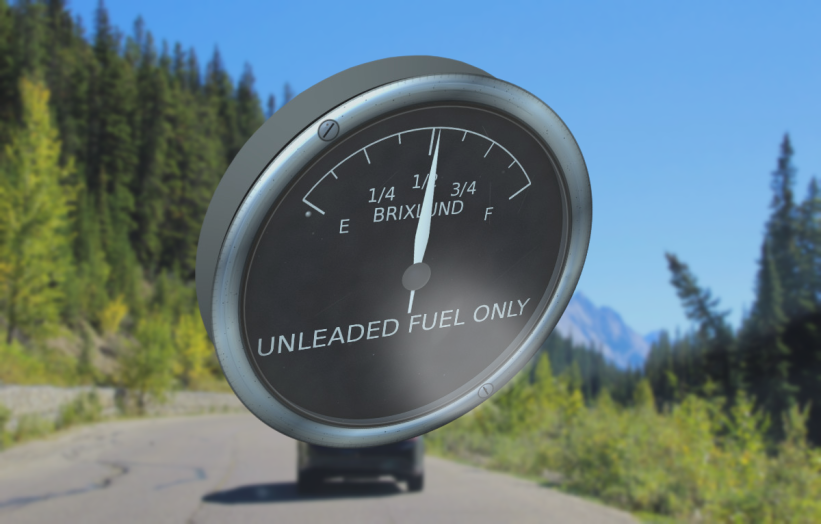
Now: {"value": 0.5}
